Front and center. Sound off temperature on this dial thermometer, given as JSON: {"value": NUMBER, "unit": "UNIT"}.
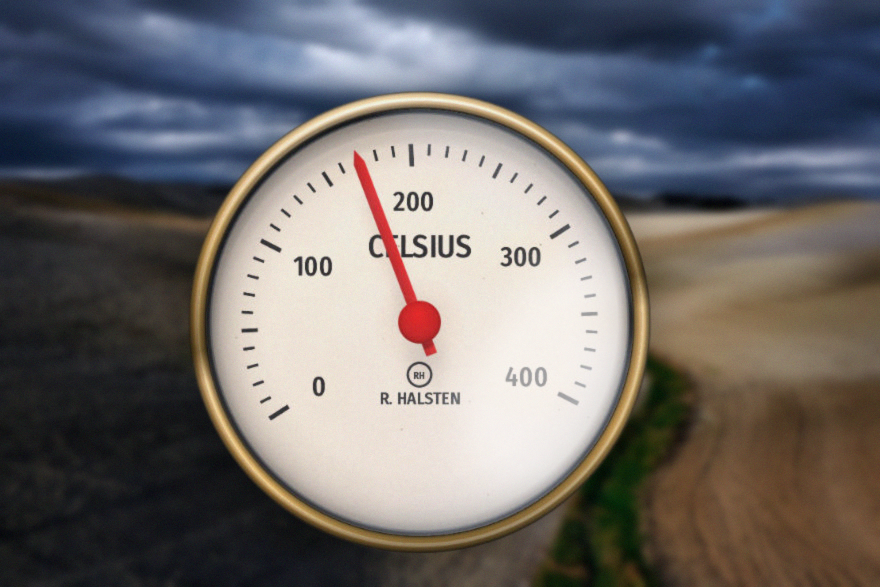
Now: {"value": 170, "unit": "°C"}
